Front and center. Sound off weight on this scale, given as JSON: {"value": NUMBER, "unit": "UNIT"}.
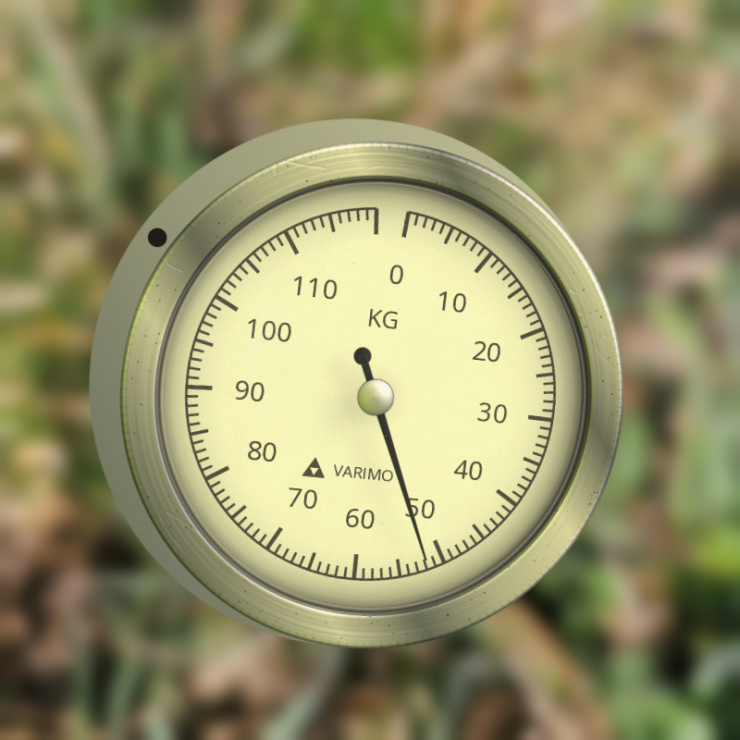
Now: {"value": 52, "unit": "kg"}
